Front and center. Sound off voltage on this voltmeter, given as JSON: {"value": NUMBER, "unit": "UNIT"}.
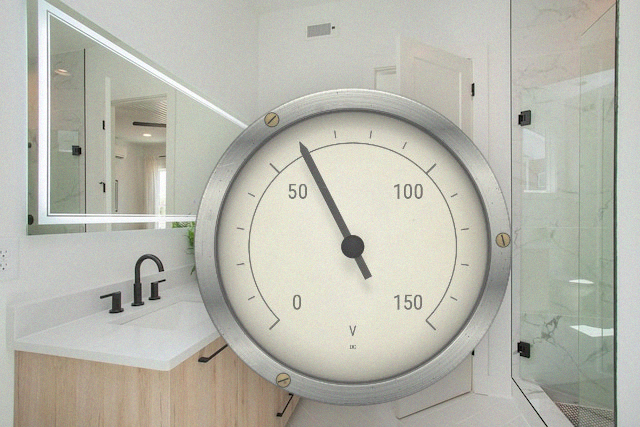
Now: {"value": 60, "unit": "V"}
